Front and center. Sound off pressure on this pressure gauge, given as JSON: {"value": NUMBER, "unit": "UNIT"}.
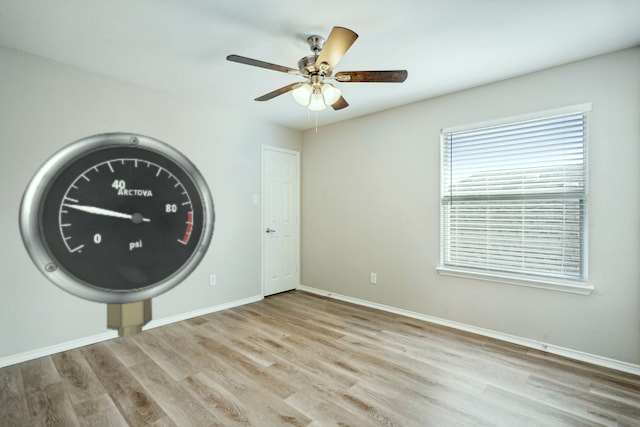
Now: {"value": 17.5, "unit": "psi"}
